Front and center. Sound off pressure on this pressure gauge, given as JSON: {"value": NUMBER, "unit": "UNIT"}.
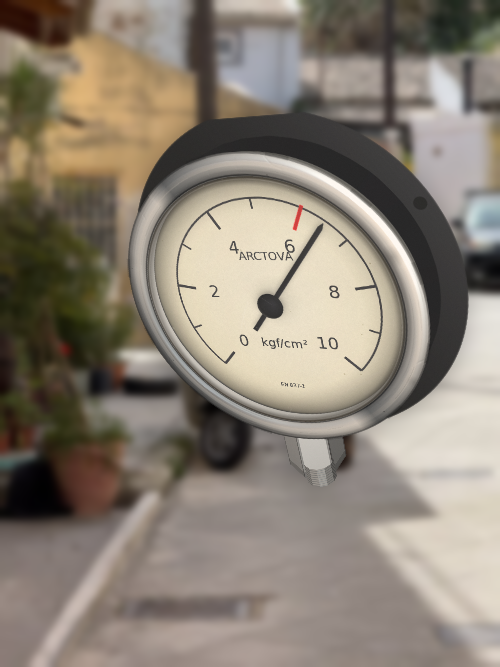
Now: {"value": 6.5, "unit": "kg/cm²"}
